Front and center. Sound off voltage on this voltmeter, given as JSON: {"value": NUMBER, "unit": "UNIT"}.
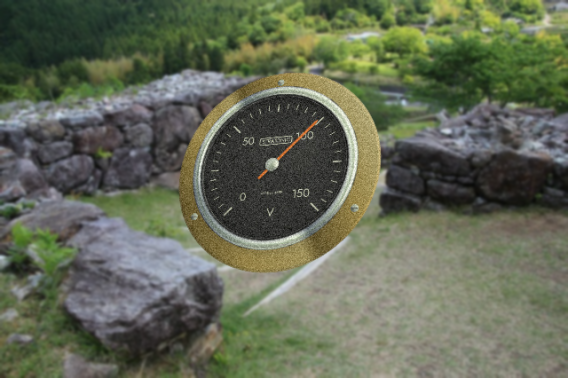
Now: {"value": 100, "unit": "V"}
